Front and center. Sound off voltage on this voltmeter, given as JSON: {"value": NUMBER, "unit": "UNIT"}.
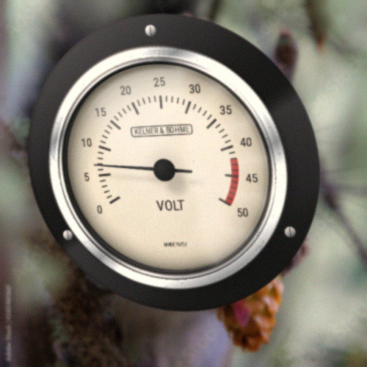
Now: {"value": 7, "unit": "V"}
